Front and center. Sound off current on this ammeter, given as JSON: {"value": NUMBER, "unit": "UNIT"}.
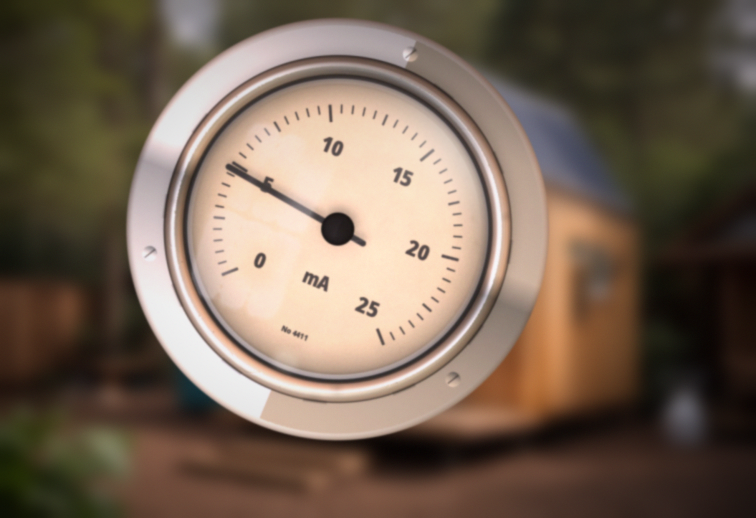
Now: {"value": 4.75, "unit": "mA"}
